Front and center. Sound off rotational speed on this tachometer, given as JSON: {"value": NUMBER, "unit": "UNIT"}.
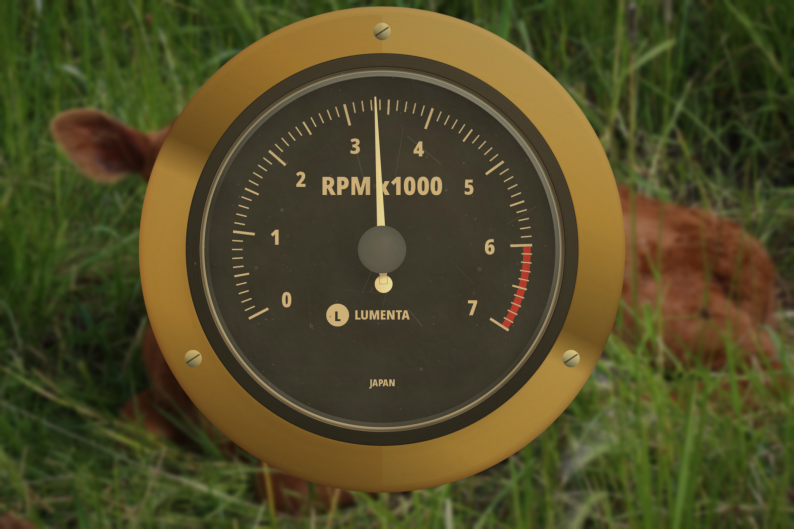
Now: {"value": 3350, "unit": "rpm"}
